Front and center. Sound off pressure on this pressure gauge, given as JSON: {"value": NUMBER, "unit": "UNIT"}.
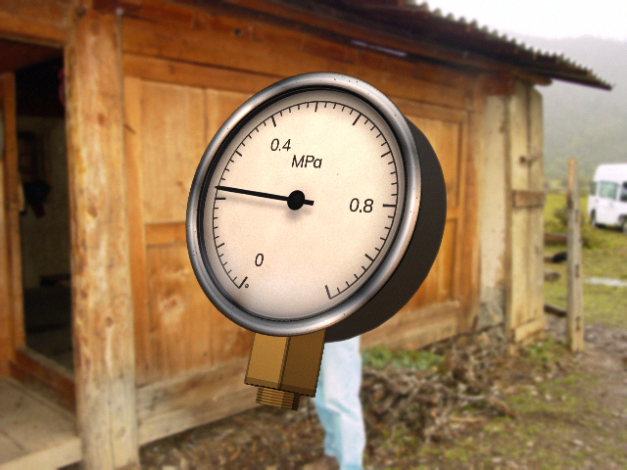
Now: {"value": 0.22, "unit": "MPa"}
